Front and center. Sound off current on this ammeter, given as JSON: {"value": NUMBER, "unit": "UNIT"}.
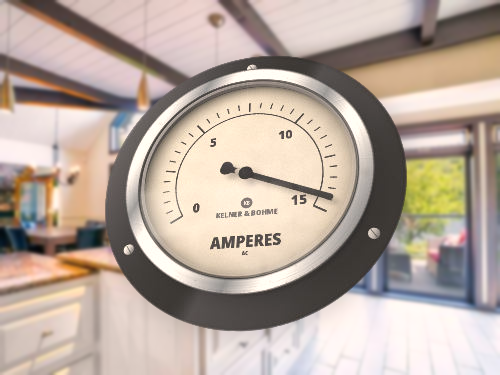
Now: {"value": 14.5, "unit": "A"}
